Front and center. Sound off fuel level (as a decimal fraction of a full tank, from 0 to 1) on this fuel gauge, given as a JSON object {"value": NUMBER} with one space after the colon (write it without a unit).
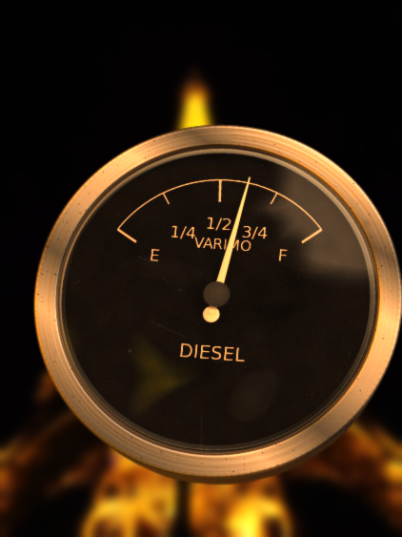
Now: {"value": 0.625}
